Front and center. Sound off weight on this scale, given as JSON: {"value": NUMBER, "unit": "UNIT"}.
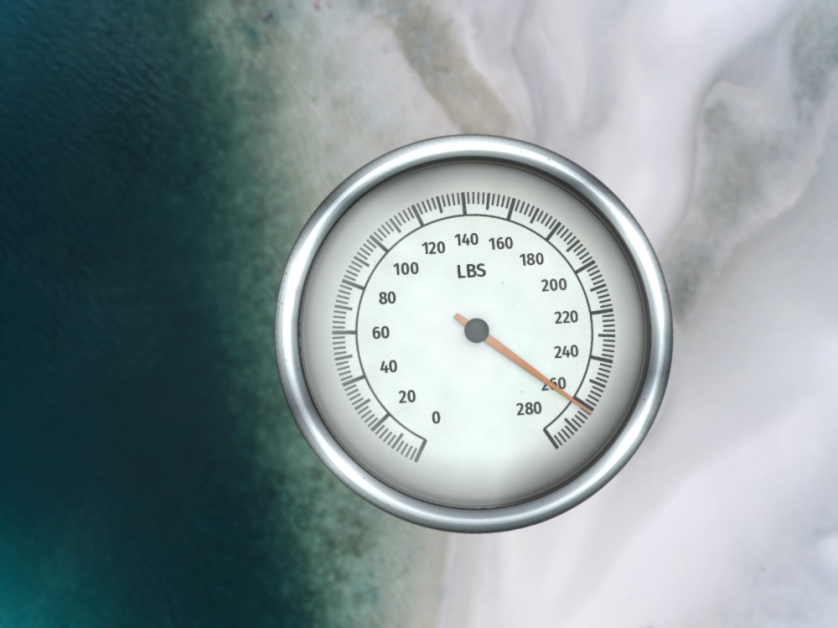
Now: {"value": 262, "unit": "lb"}
